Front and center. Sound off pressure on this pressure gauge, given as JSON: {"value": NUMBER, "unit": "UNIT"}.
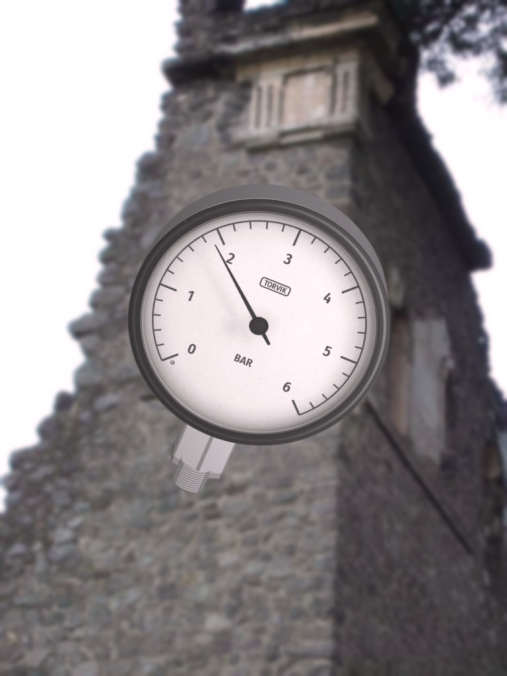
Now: {"value": 1.9, "unit": "bar"}
